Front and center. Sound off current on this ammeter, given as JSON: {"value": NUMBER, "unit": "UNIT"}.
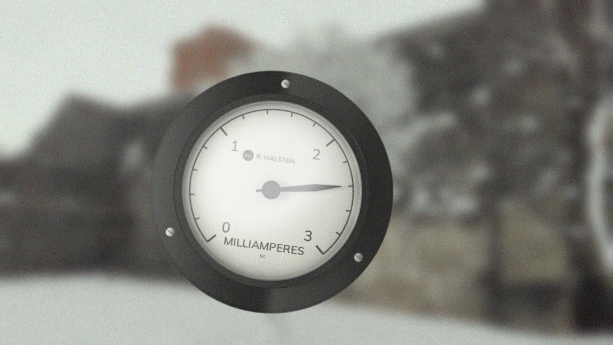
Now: {"value": 2.4, "unit": "mA"}
